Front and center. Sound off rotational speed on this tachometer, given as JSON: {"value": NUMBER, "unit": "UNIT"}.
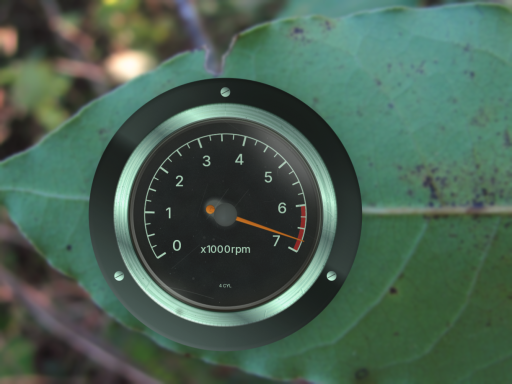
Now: {"value": 6750, "unit": "rpm"}
